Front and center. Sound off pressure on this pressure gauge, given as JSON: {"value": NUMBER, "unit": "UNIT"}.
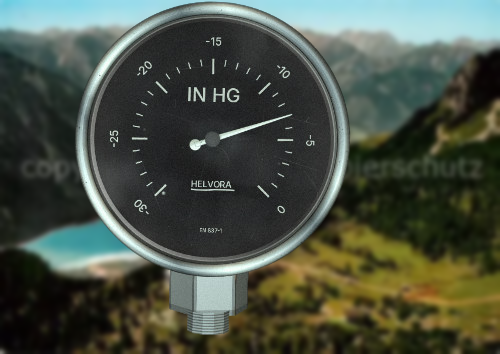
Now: {"value": -7, "unit": "inHg"}
